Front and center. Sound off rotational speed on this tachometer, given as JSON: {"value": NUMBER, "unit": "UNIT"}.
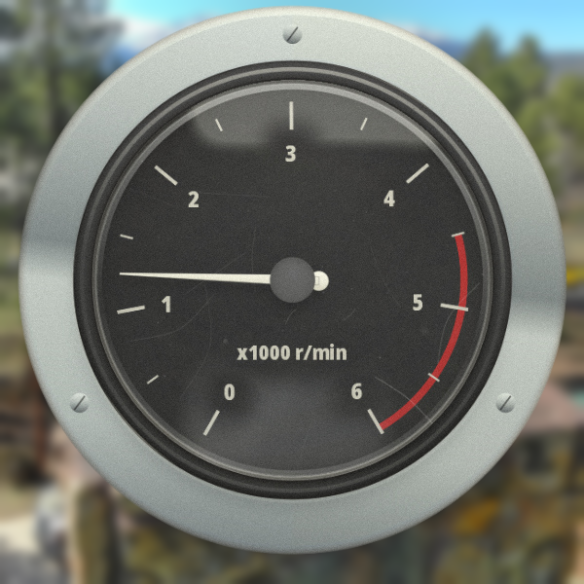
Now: {"value": 1250, "unit": "rpm"}
